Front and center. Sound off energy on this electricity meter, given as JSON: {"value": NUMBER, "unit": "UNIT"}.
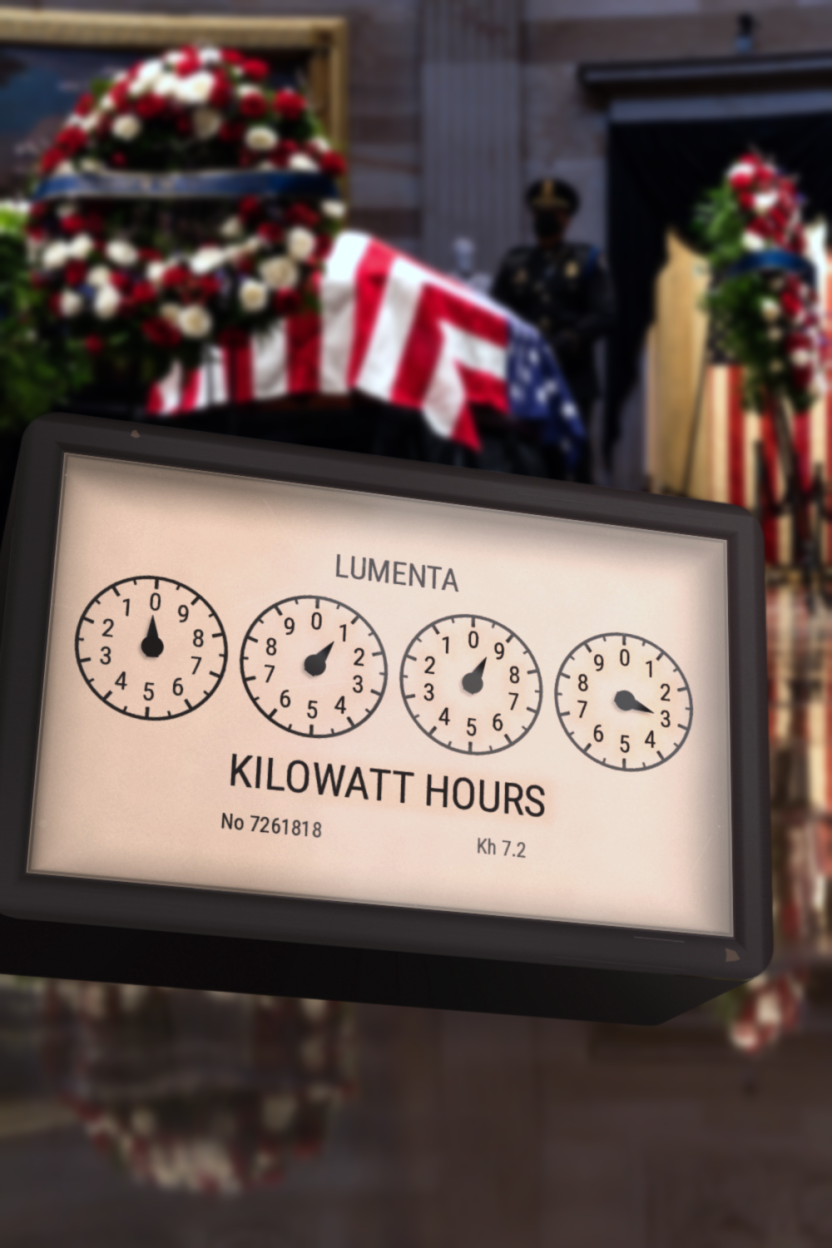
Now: {"value": 93, "unit": "kWh"}
